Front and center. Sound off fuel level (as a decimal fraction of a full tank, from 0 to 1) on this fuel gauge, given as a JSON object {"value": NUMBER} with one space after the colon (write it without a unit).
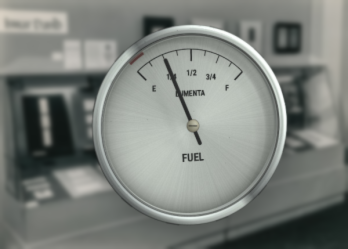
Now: {"value": 0.25}
